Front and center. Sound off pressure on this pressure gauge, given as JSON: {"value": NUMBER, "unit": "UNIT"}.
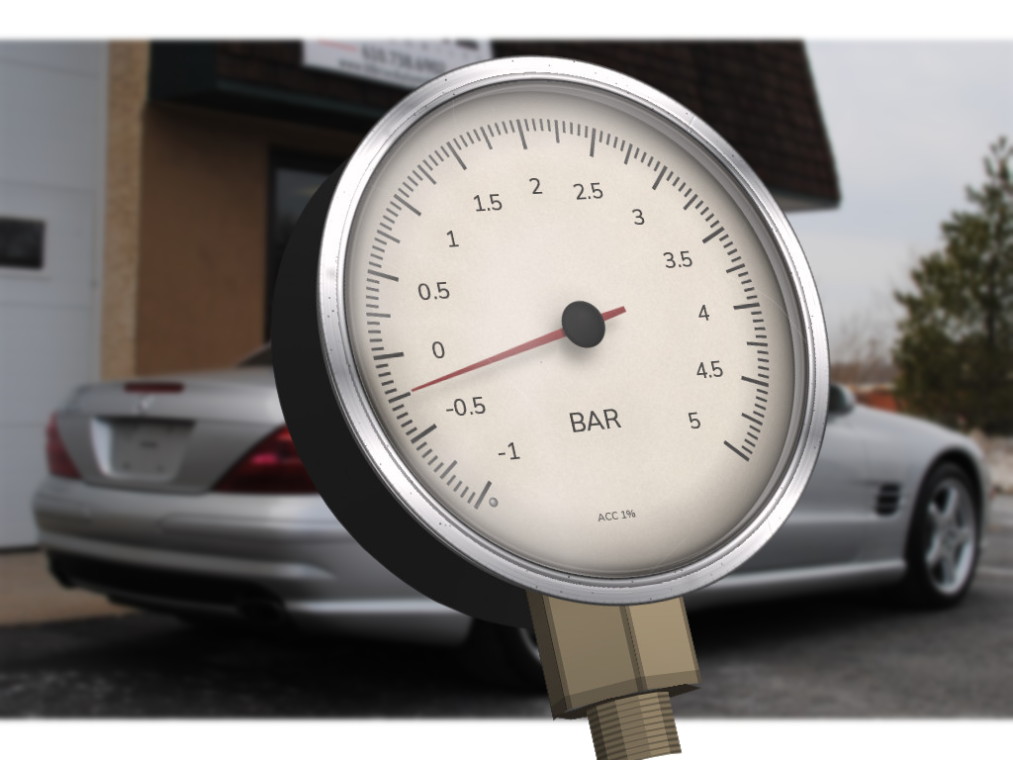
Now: {"value": -0.25, "unit": "bar"}
